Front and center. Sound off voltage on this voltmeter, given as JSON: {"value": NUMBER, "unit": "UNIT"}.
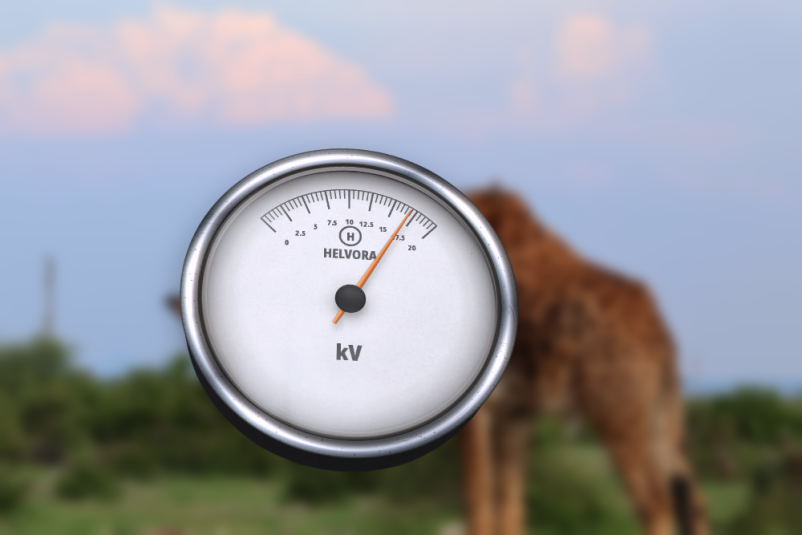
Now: {"value": 17, "unit": "kV"}
